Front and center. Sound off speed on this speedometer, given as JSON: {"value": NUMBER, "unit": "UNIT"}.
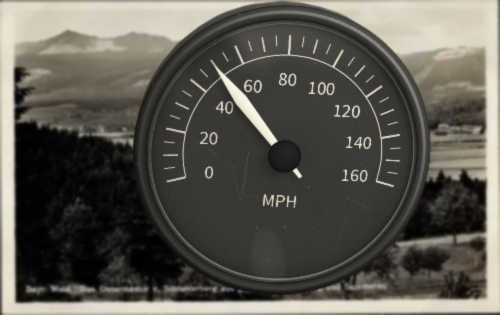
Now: {"value": 50, "unit": "mph"}
